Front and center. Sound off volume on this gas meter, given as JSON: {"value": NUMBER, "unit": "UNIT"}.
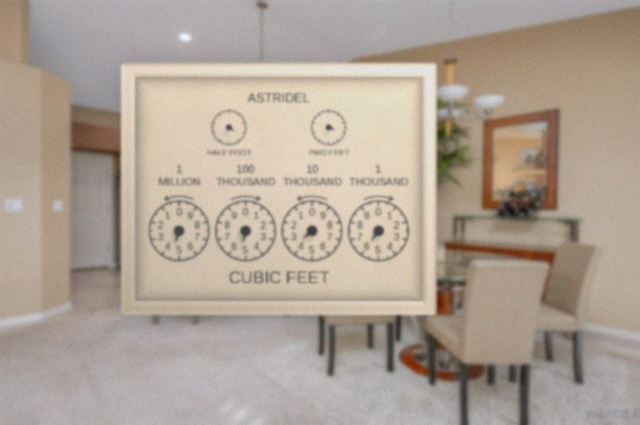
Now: {"value": 453600, "unit": "ft³"}
